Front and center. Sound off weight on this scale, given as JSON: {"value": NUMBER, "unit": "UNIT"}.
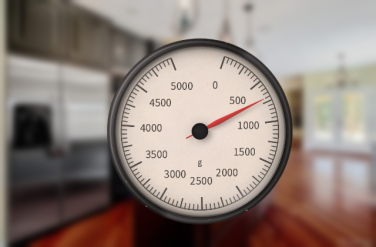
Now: {"value": 700, "unit": "g"}
